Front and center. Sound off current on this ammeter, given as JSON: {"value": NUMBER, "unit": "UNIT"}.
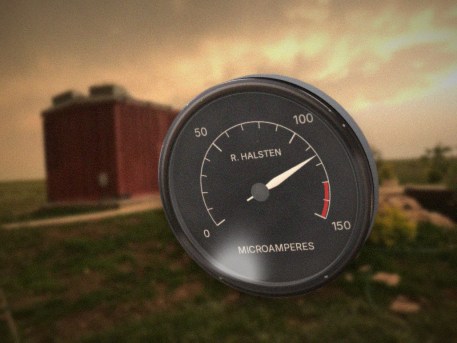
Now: {"value": 115, "unit": "µA"}
